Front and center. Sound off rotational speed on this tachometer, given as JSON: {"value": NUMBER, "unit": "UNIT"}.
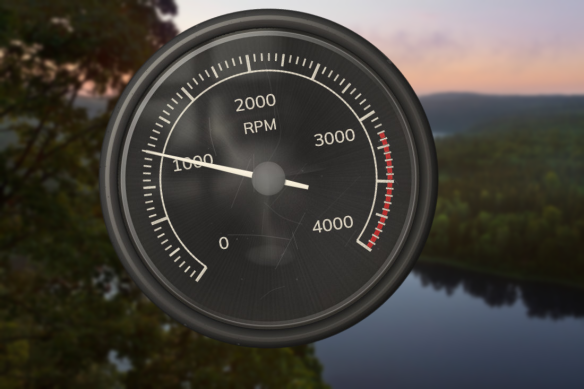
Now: {"value": 1000, "unit": "rpm"}
